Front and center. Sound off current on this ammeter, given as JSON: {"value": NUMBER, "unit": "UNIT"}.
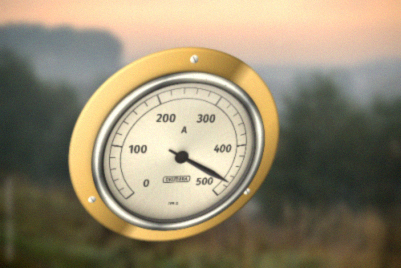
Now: {"value": 470, "unit": "A"}
